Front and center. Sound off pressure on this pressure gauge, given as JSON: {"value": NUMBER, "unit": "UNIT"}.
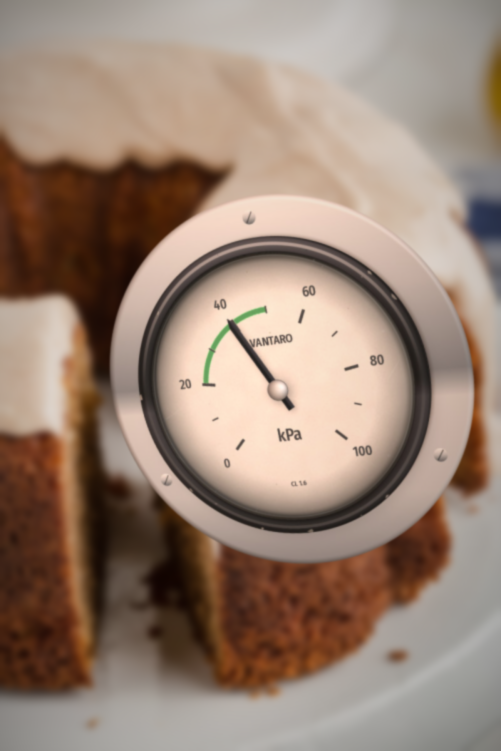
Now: {"value": 40, "unit": "kPa"}
